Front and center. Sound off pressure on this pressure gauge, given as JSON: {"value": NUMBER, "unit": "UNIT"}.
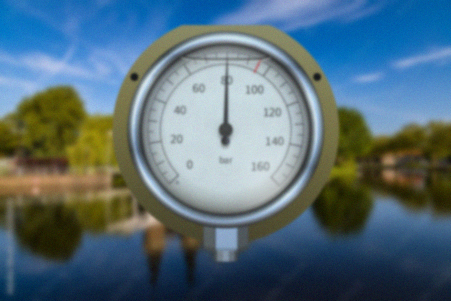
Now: {"value": 80, "unit": "bar"}
